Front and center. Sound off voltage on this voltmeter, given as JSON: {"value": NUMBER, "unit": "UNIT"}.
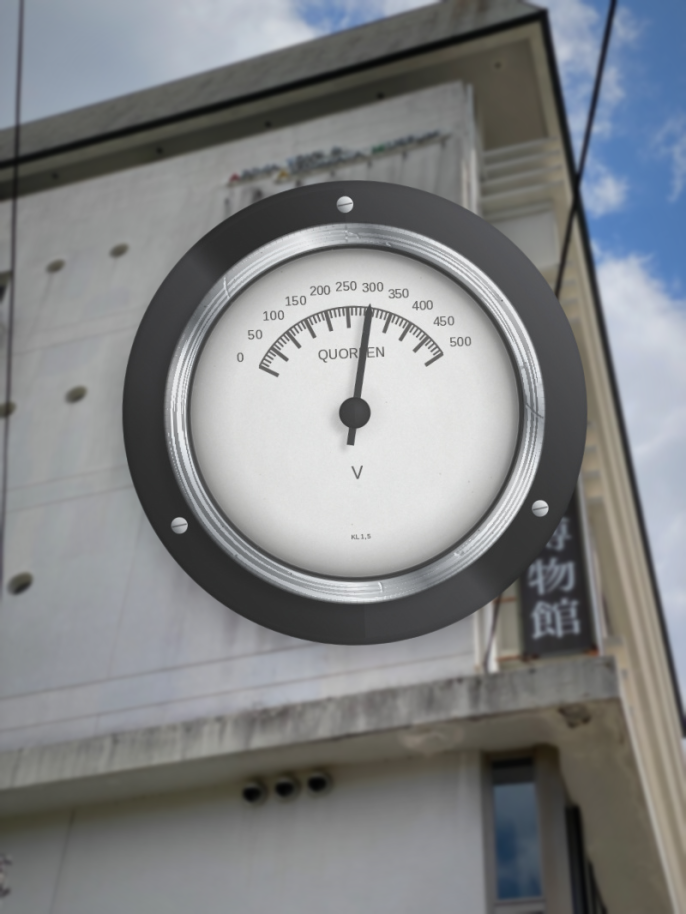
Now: {"value": 300, "unit": "V"}
